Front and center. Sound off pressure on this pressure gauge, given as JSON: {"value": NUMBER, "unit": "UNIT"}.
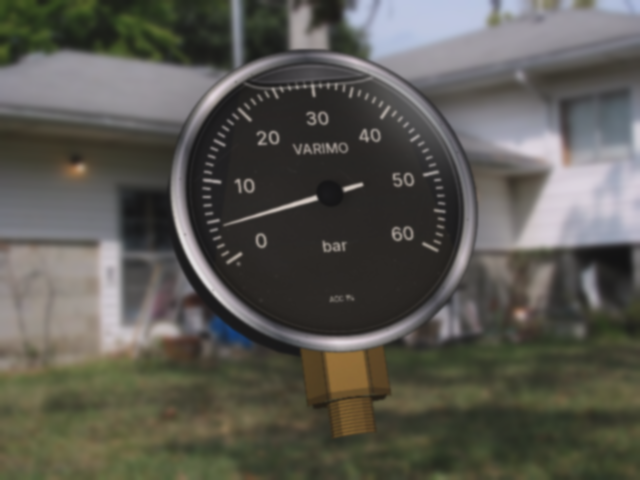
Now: {"value": 4, "unit": "bar"}
